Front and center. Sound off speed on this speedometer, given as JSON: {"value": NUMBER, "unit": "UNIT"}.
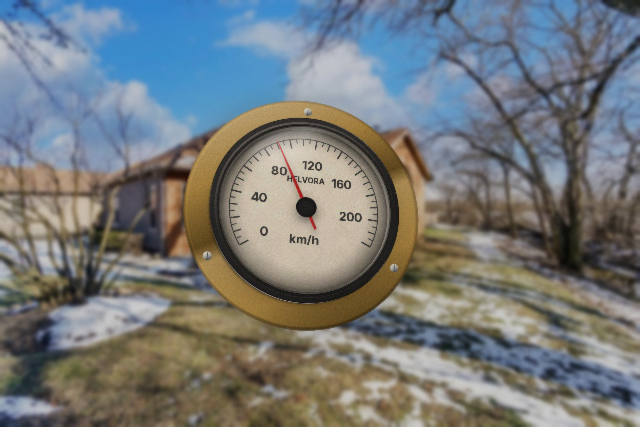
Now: {"value": 90, "unit": "km/h"}
